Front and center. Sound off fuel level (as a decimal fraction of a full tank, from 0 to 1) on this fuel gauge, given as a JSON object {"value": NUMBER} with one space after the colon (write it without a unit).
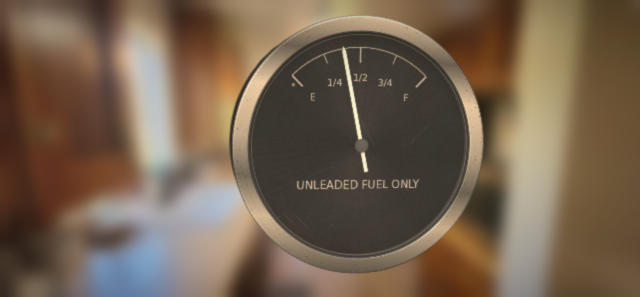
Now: {"value": 0.375}
